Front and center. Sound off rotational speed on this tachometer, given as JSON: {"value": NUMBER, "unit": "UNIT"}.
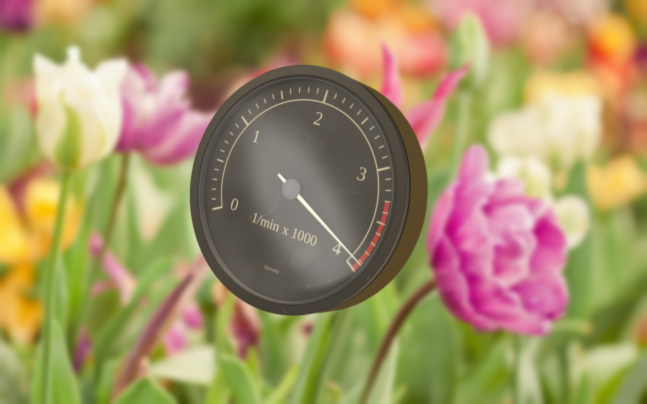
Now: {"value": 3900, "unit": "rpm"}
